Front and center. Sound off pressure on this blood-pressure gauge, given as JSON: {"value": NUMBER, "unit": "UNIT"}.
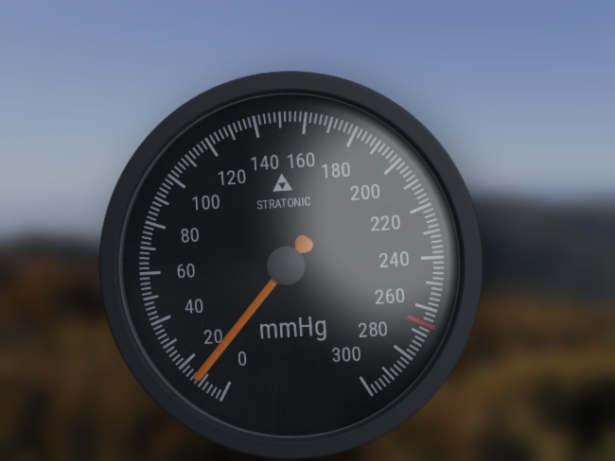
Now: {"value": 12, "unit": "mmHg"}
